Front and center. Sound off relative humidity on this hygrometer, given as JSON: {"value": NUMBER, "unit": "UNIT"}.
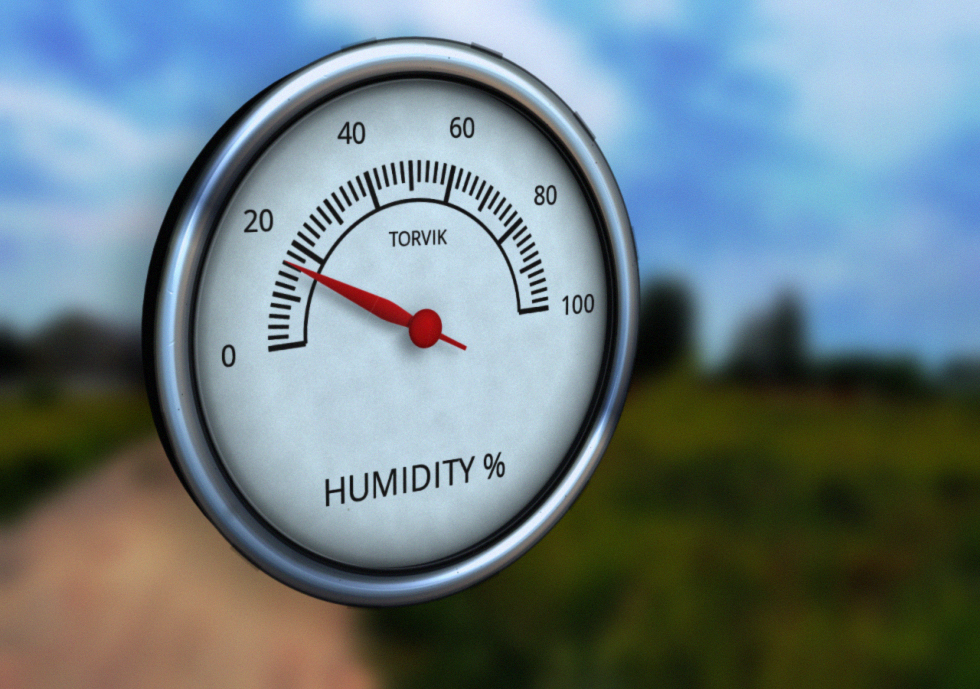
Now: {"value": 16, "unit": "%"}
